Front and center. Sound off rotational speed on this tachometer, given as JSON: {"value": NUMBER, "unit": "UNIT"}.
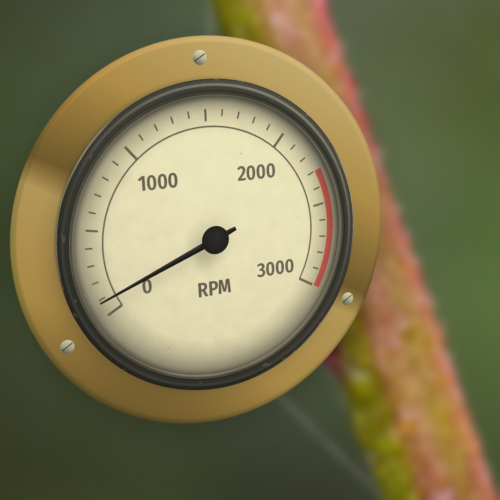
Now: {"value": 100, "unit": "rpm"}
